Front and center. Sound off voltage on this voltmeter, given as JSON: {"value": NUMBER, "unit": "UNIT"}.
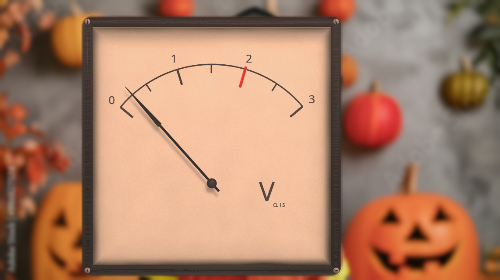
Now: {"value": 0.25, "unit": "V"}
